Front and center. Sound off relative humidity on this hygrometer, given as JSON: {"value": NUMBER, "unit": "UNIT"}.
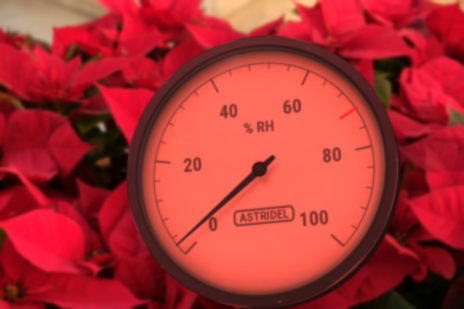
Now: {"value": 2, "unit": "%"}
